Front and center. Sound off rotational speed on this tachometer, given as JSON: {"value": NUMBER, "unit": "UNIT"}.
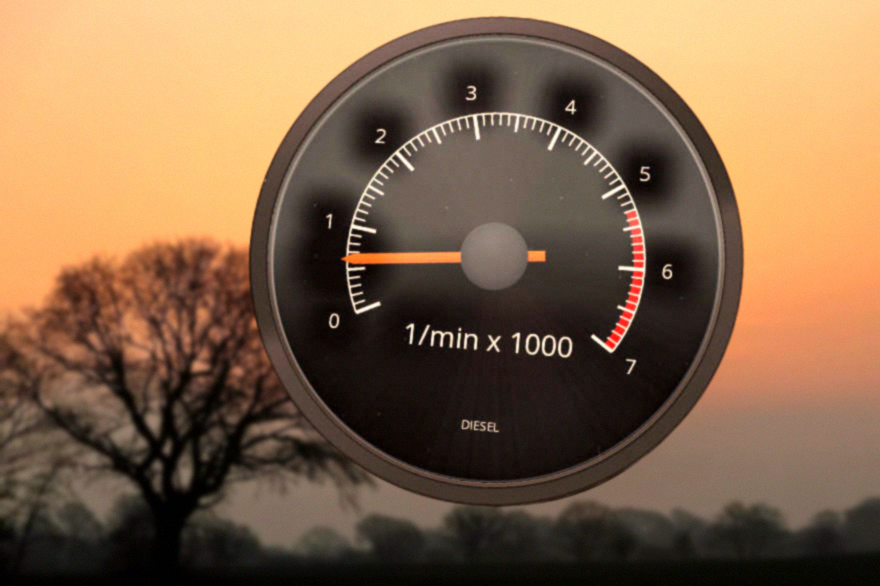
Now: {"value": 600, "unit": "rpm"}
